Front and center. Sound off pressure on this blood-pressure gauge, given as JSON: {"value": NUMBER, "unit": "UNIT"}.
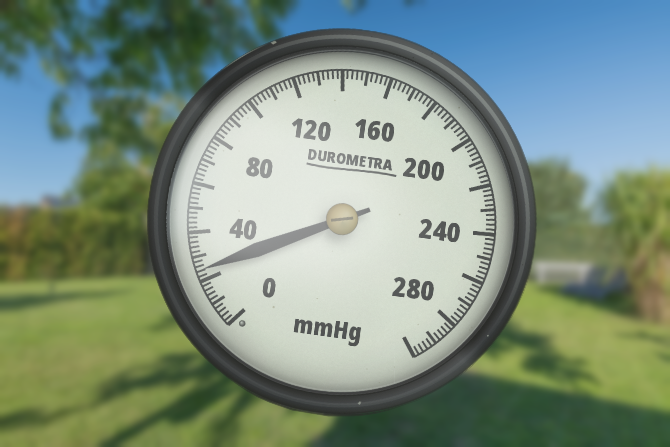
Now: {"value": 24, "unit": "mmHg"}
